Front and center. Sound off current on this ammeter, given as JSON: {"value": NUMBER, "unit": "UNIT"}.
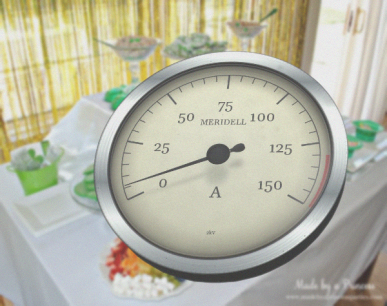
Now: {"value": 5, "unit": "A"}
